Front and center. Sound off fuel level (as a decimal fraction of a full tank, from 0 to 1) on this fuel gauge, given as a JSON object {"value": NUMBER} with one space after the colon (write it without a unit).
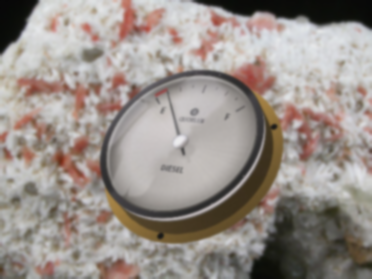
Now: {"value": 0.125}
